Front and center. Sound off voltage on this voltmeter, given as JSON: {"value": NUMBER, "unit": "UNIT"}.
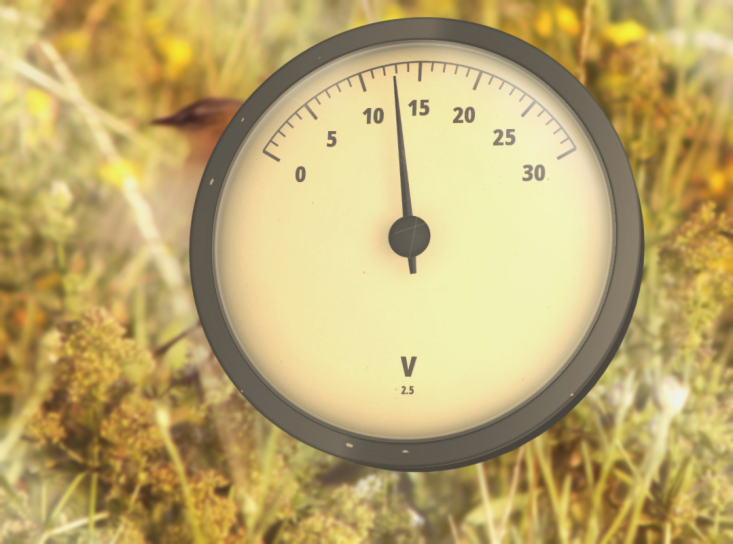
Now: {"value": 13, "unit": "V"}
